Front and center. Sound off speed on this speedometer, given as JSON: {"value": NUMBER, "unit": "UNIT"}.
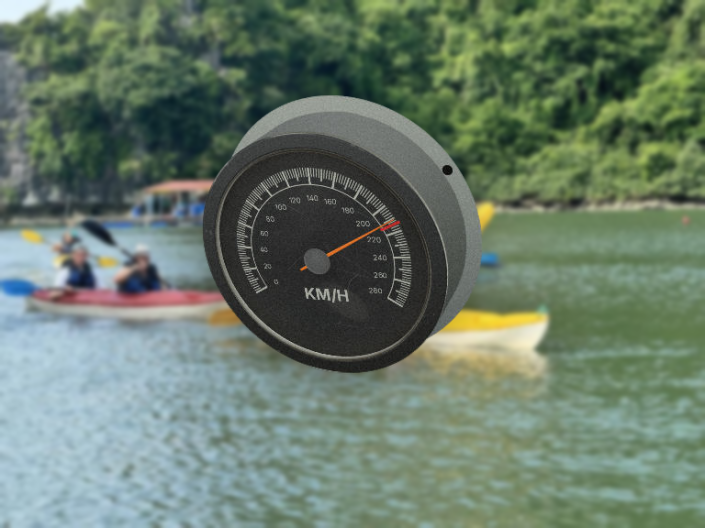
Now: {"value": 210, "unit": "km/h"}
